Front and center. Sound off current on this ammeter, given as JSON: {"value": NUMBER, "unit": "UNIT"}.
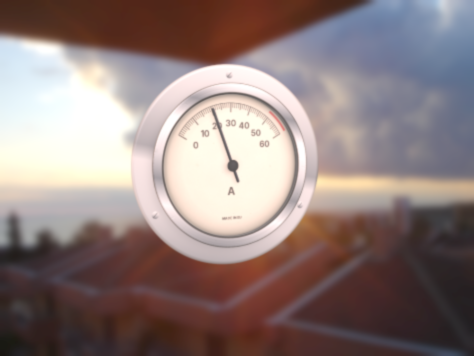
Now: {"value": 20, "unit": "A"}
